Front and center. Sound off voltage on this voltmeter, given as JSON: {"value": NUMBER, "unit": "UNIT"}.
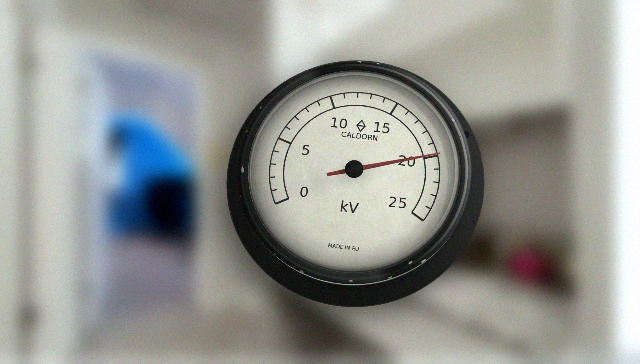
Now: {"value": 20, "unit": "kV"}
